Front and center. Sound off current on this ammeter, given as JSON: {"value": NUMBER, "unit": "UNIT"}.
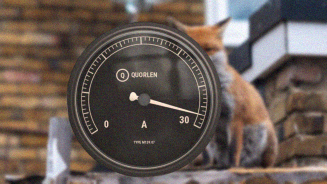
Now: {"value": 28.5, "unit": "A"}
